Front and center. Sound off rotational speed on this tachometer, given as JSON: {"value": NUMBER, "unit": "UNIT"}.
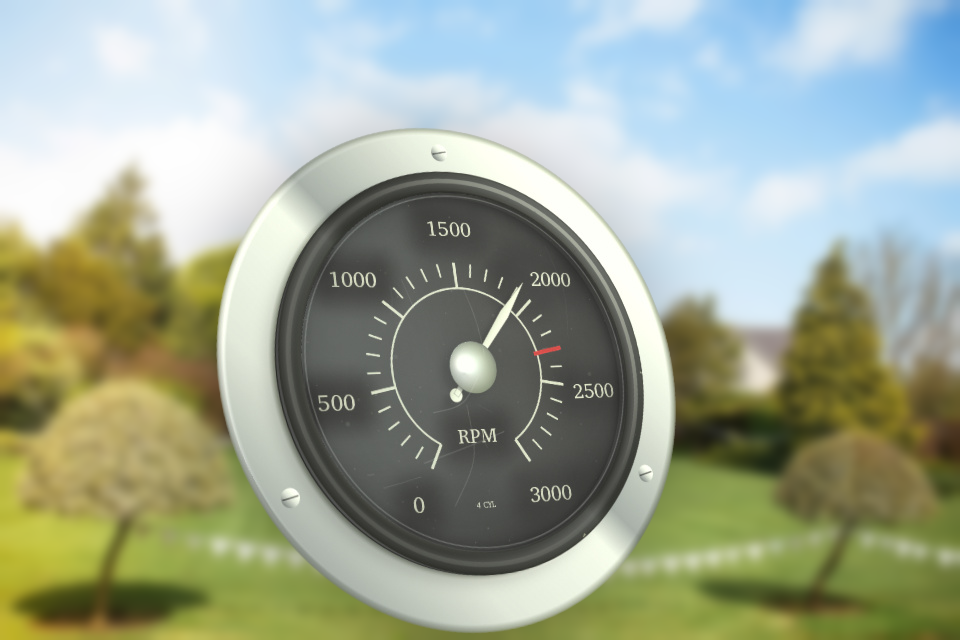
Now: {"value": 1900, "unit": "rpm"}
